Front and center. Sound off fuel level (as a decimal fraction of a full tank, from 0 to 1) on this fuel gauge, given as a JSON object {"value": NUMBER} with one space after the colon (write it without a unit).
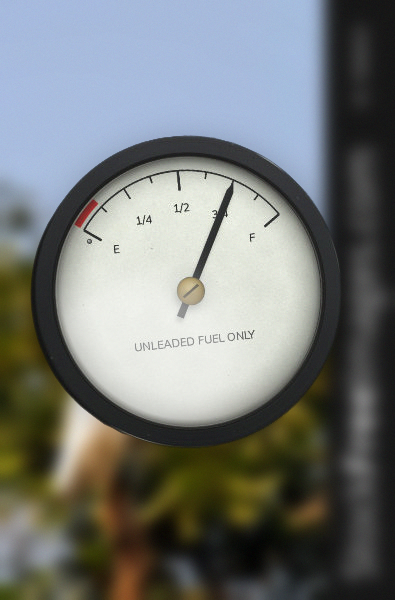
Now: {"value": 0.75}
